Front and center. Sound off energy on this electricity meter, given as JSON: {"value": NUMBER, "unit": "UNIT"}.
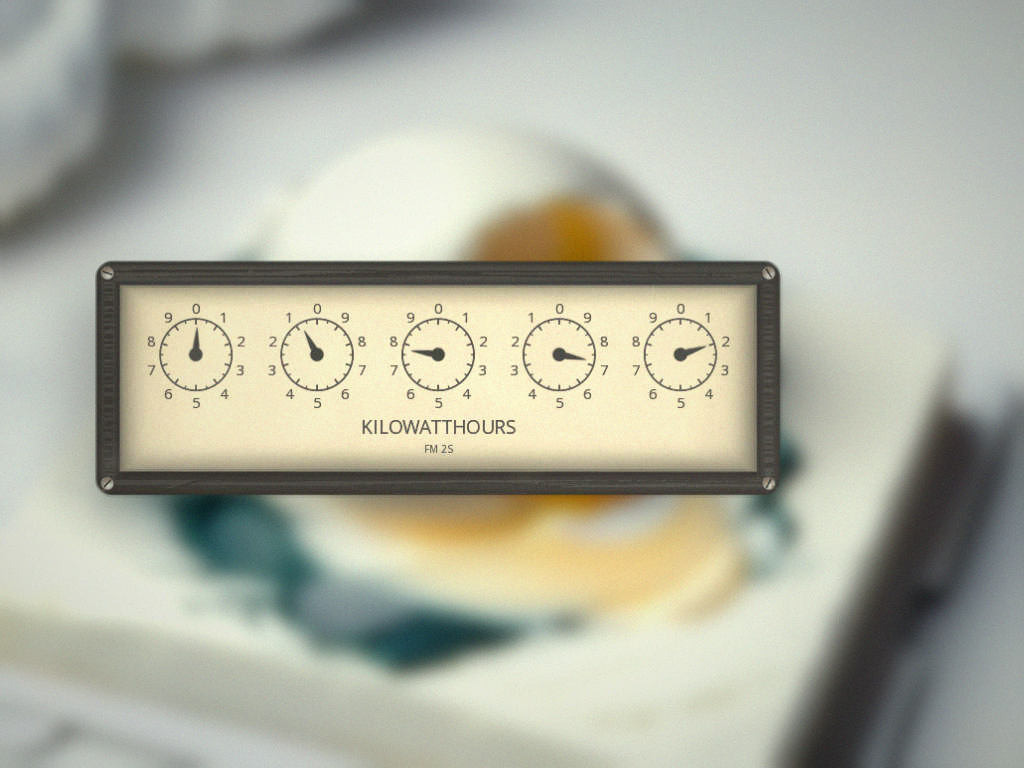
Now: {"value": 772, "unit": "kWh"}
